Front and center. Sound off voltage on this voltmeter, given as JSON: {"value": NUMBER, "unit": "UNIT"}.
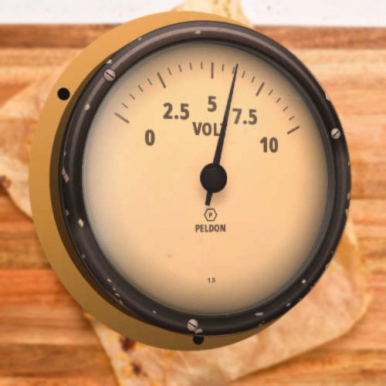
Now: {"value": 6, "unit": "V"}
